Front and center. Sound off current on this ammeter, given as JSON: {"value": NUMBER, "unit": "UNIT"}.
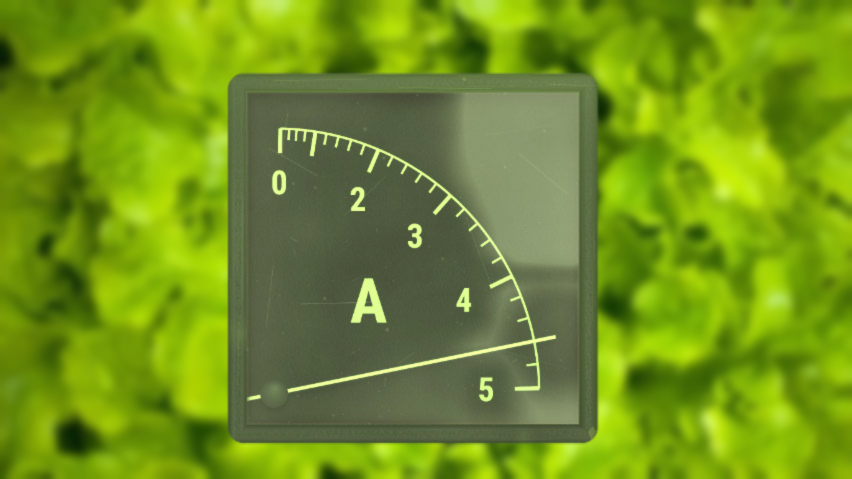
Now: {"value": 4.6, "unit": "A"}
